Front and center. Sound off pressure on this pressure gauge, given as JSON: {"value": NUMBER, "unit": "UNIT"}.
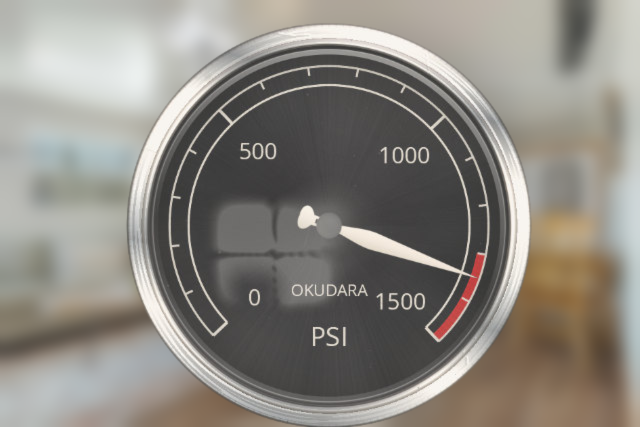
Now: {"value": 1350, "unit": "psi"}
